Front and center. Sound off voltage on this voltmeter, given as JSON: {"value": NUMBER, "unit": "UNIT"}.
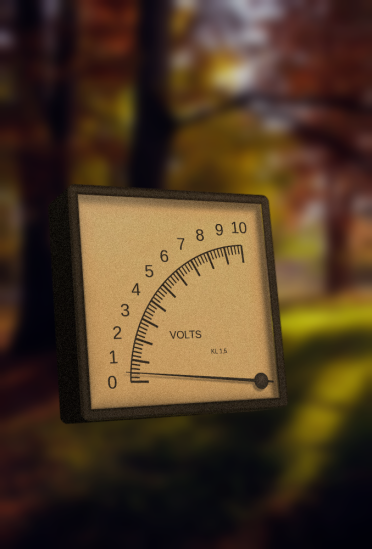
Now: {"value": 0.4, "unit": "V"}
